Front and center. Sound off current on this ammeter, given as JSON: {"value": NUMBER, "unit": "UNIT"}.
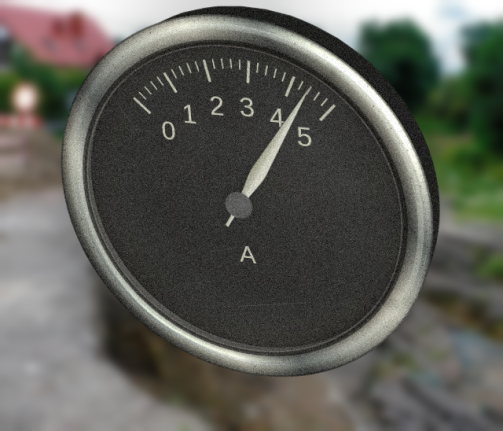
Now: {"value": 4.4, "unit": "A"}
